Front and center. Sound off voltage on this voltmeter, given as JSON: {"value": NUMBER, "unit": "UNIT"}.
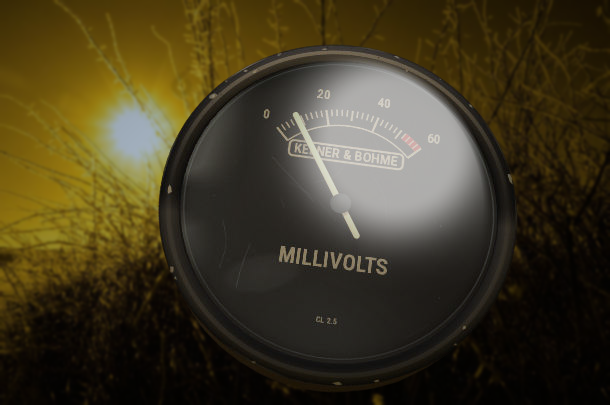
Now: {"value": 8, "unit": "mV"}
